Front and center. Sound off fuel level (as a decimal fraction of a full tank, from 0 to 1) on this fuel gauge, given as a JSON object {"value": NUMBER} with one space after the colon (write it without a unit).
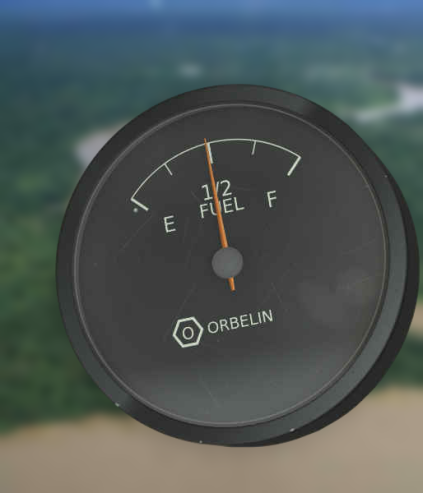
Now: {"value": 0.5}
